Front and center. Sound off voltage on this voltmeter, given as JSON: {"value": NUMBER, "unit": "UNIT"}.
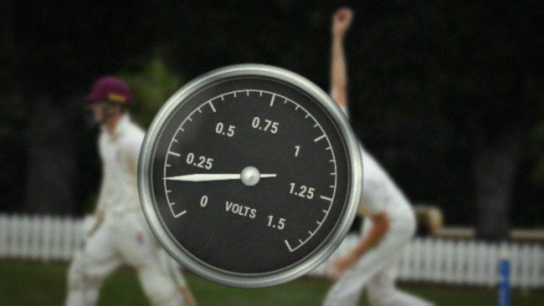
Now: {"value": 0.15, "unit": "V"}
